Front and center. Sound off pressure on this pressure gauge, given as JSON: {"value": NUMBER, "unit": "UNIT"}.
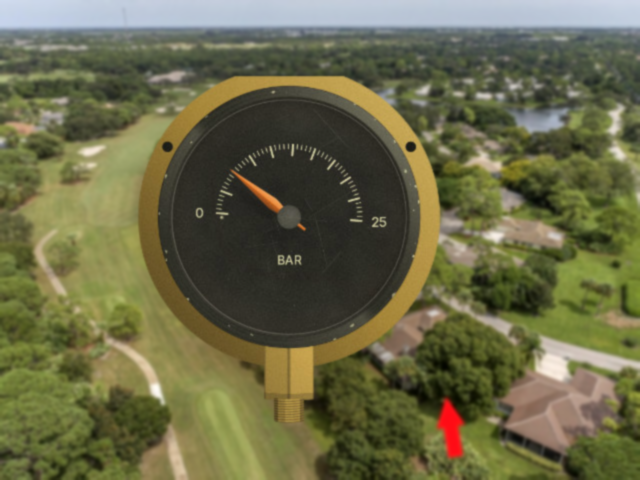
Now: {"value": 5, "unit": "bar"}
